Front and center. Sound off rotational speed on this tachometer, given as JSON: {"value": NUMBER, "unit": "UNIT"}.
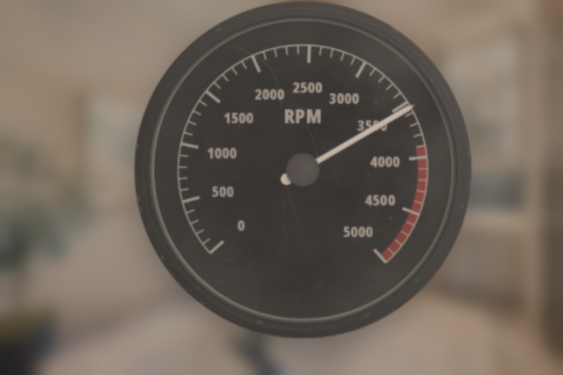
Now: {"value": 3550, "unit": "rpm"}
